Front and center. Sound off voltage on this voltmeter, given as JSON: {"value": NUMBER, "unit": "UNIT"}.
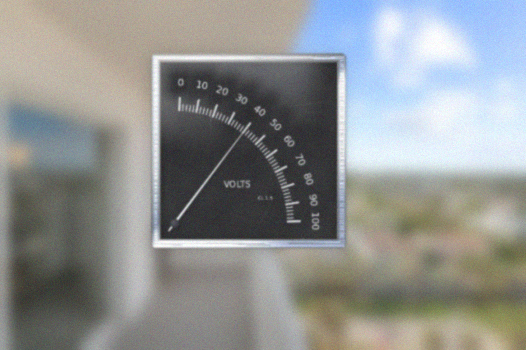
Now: {"value": 40, "unit": "V"}
